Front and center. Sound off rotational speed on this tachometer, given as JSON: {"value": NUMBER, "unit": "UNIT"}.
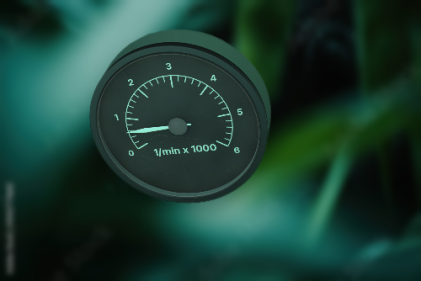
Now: {"value": 600, "unit": "rpm"}
